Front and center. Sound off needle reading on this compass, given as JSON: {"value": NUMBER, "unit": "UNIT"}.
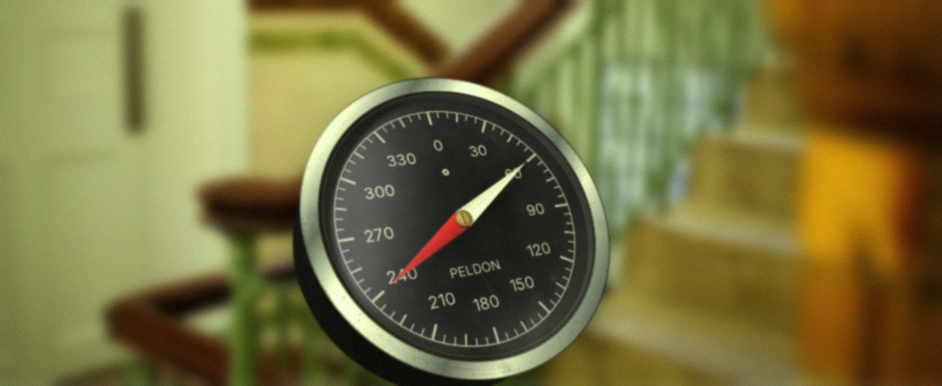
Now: {"value": 240, "unit": "°"}
